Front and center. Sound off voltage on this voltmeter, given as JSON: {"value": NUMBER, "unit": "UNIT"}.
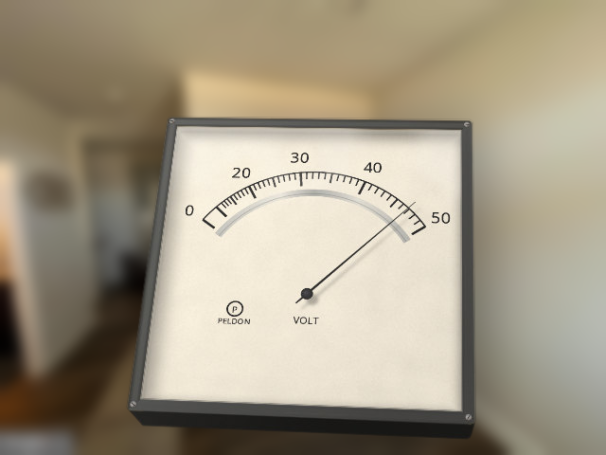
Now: {"value": 47, "unit": "V"}
